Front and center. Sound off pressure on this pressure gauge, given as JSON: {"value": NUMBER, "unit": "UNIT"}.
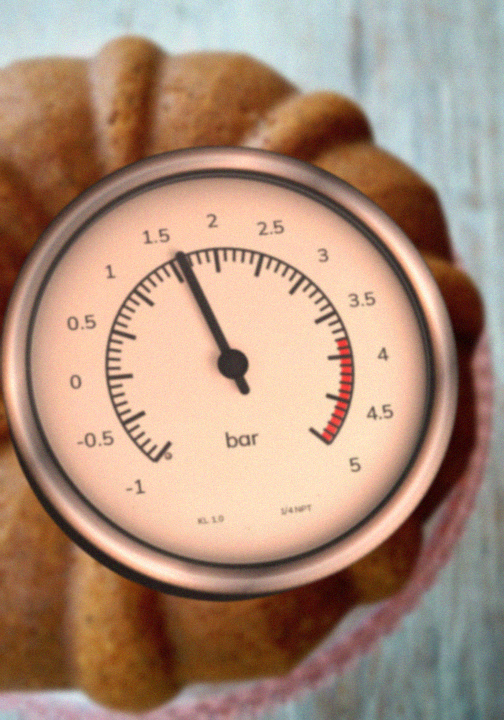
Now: {"value": 1.6, "unit": "bar"}
